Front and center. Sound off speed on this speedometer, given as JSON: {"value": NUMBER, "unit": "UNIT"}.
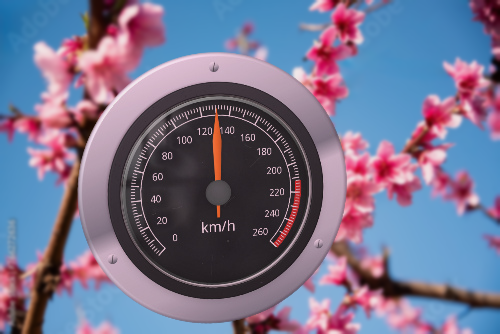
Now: {"value": 130, "unit": "km/h"}
